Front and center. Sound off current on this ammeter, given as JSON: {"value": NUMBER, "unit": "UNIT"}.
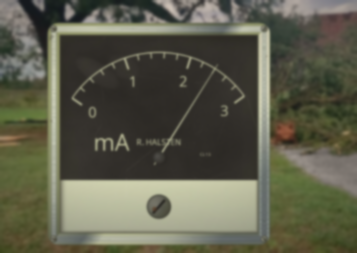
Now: {"value": 2.4, "unit": "mA"}
